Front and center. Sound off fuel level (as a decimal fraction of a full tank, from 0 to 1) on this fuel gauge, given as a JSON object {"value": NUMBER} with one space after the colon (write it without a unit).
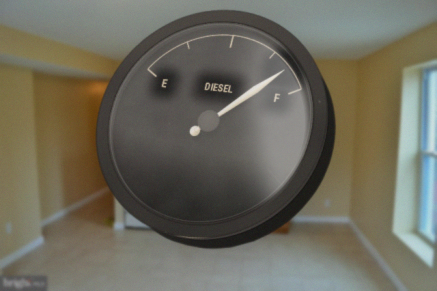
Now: {"value": 0.875}
